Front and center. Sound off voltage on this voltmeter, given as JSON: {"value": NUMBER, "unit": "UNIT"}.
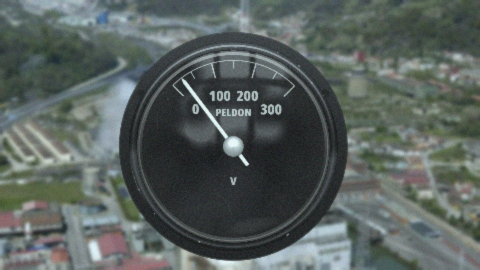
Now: {"value": 25, "unit": "V"}
